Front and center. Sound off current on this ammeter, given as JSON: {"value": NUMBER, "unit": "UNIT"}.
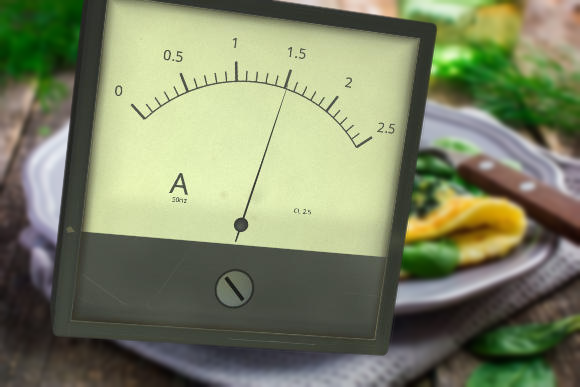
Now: {"value": 1.5, "unit": "A"}
